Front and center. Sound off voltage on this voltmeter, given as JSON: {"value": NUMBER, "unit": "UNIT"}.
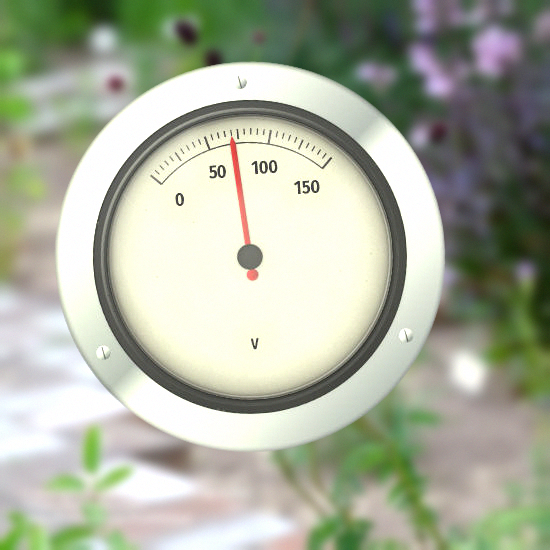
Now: {"value": 70, "unit": "V"}
